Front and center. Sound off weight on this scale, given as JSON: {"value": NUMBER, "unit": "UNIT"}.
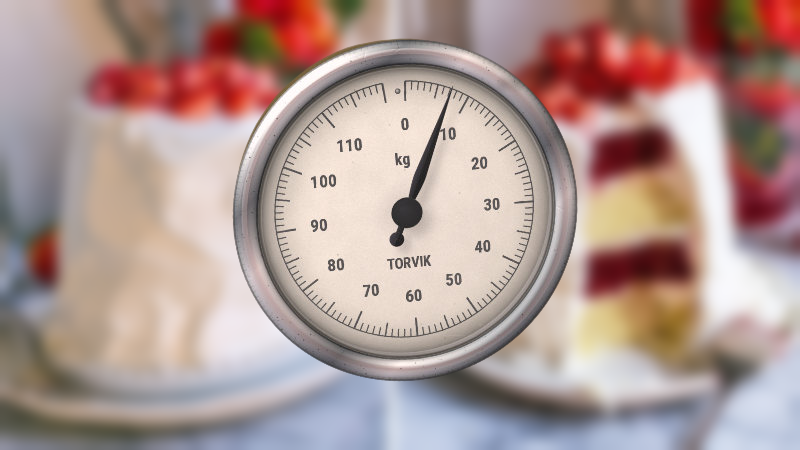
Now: {"value": 7, "unit": "kg"}
